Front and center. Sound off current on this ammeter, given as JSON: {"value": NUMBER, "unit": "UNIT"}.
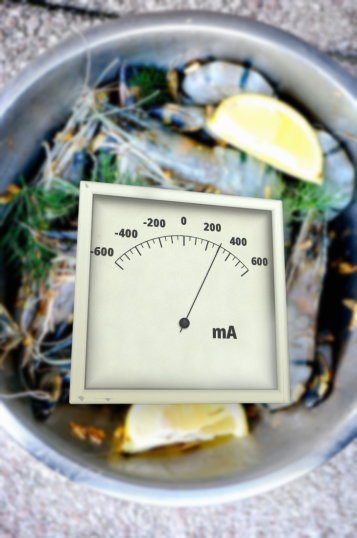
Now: {"value": 300, "unit": "mA"}
